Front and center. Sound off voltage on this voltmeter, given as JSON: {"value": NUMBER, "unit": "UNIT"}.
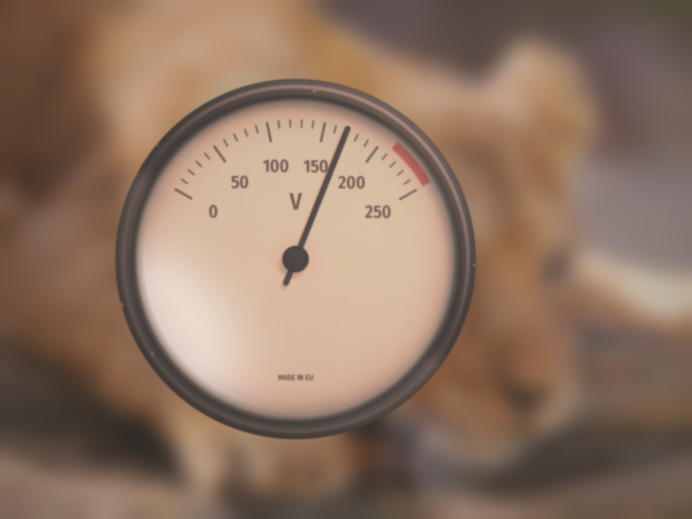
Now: {"value": 170, "unit": "V"}
